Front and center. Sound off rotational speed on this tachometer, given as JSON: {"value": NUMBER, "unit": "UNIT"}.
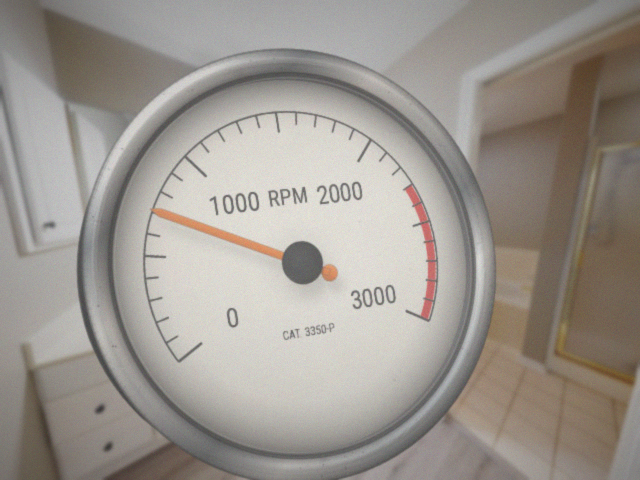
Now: {"value": 700, "unit": "rpm"}
